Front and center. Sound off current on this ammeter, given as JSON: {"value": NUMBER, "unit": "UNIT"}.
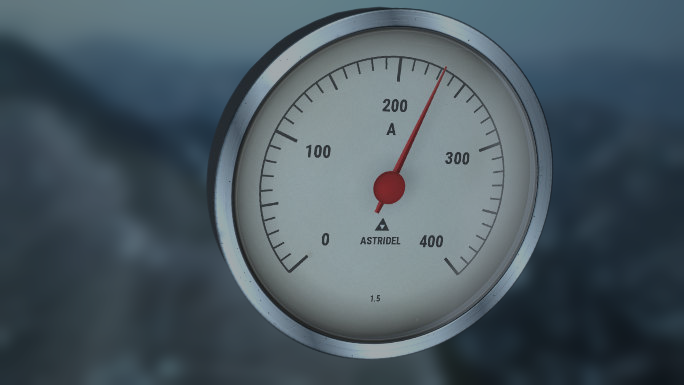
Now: {"value": 230, "unit": "A"}
